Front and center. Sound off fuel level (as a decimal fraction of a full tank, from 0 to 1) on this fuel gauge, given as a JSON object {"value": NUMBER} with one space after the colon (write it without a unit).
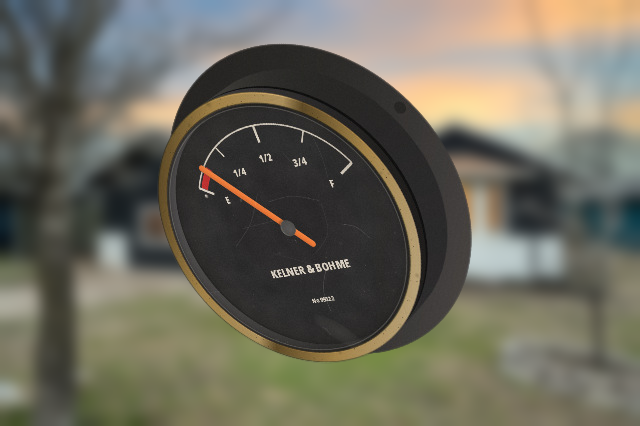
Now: {"value": 0.125}
